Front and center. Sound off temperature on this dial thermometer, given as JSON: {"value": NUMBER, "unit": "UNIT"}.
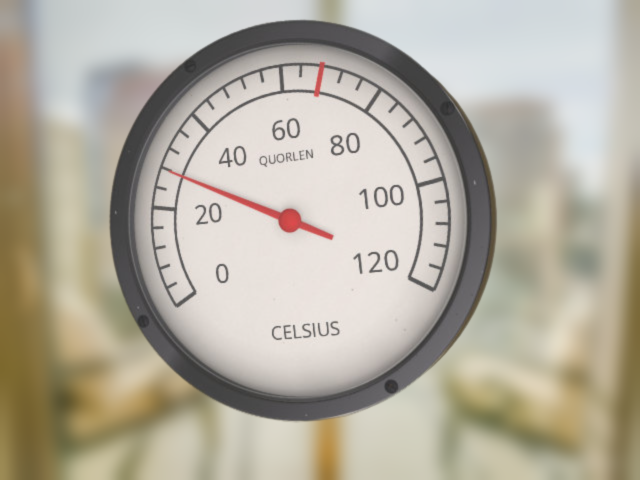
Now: {"value": 28, "unit": "°C"}
